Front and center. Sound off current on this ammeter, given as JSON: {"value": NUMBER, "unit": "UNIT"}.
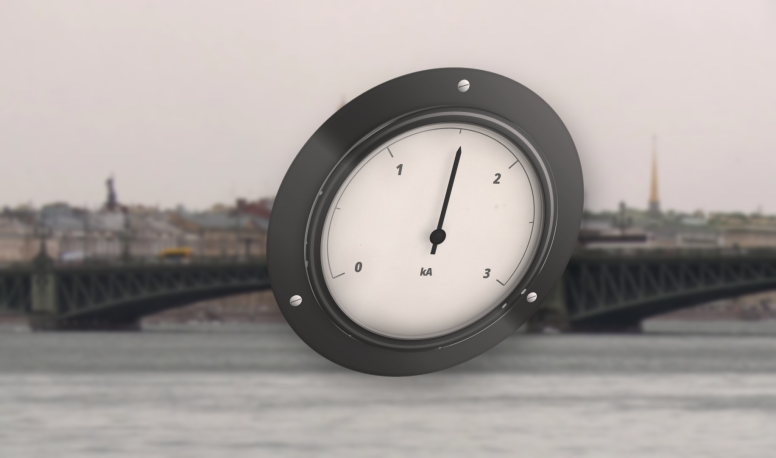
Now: {"value": 1.5, "unit": "kA"}
